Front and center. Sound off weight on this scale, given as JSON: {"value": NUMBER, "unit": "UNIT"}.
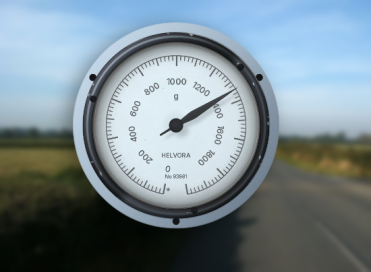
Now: {"value": 1340, "unit": "g"}
